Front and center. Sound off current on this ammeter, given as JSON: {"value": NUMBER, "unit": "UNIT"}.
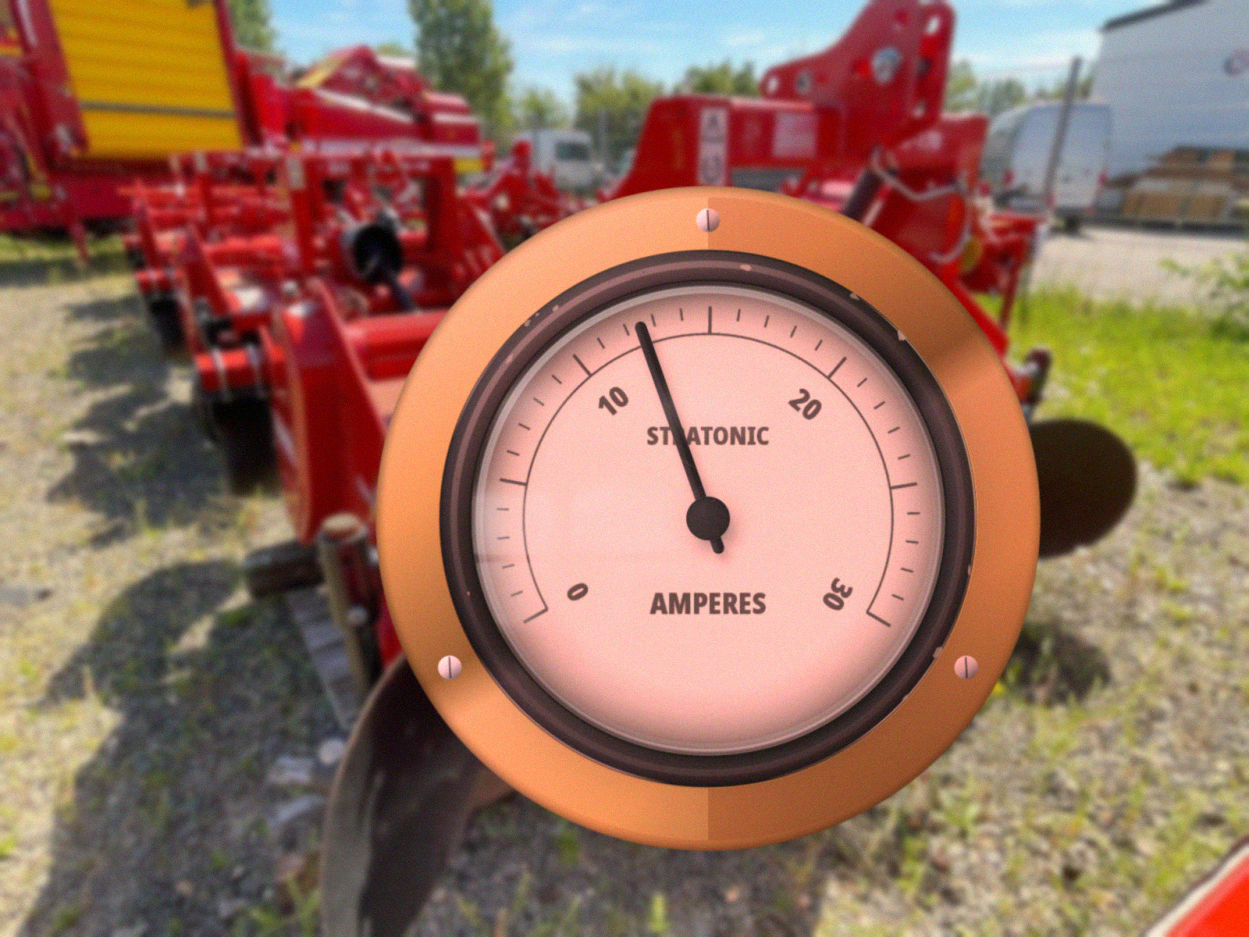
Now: {"value": 12.5, "unit": "A"}
